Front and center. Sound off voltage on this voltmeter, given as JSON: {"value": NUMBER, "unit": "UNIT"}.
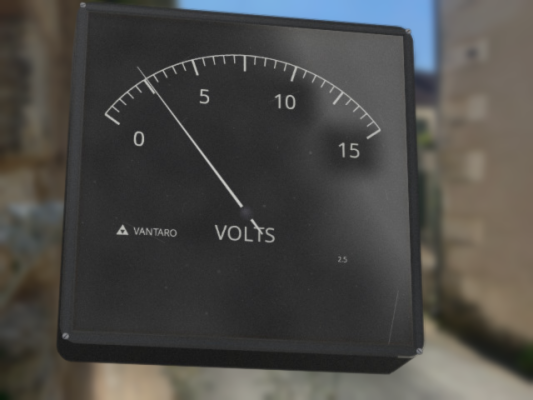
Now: {"value": 2.5, "unit": "V"}
